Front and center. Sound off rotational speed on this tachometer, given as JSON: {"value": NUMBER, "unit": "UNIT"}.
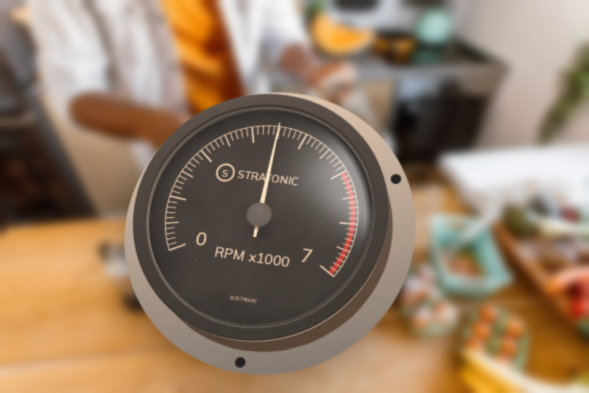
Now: {"value": 3500, "unit": "rpm"}
